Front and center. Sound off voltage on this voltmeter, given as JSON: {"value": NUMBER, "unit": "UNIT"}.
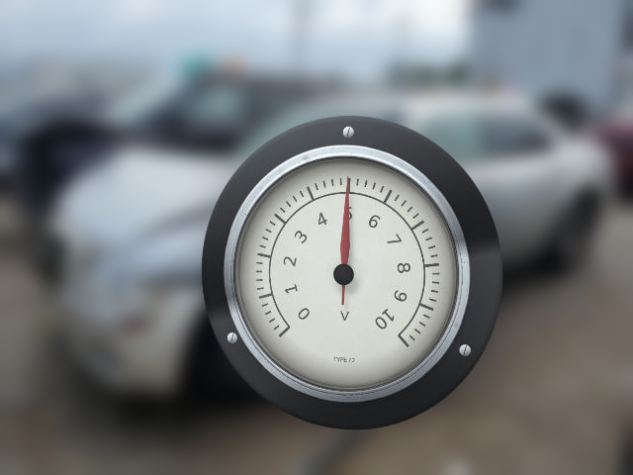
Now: {"value": 5, "unit": "V"}
